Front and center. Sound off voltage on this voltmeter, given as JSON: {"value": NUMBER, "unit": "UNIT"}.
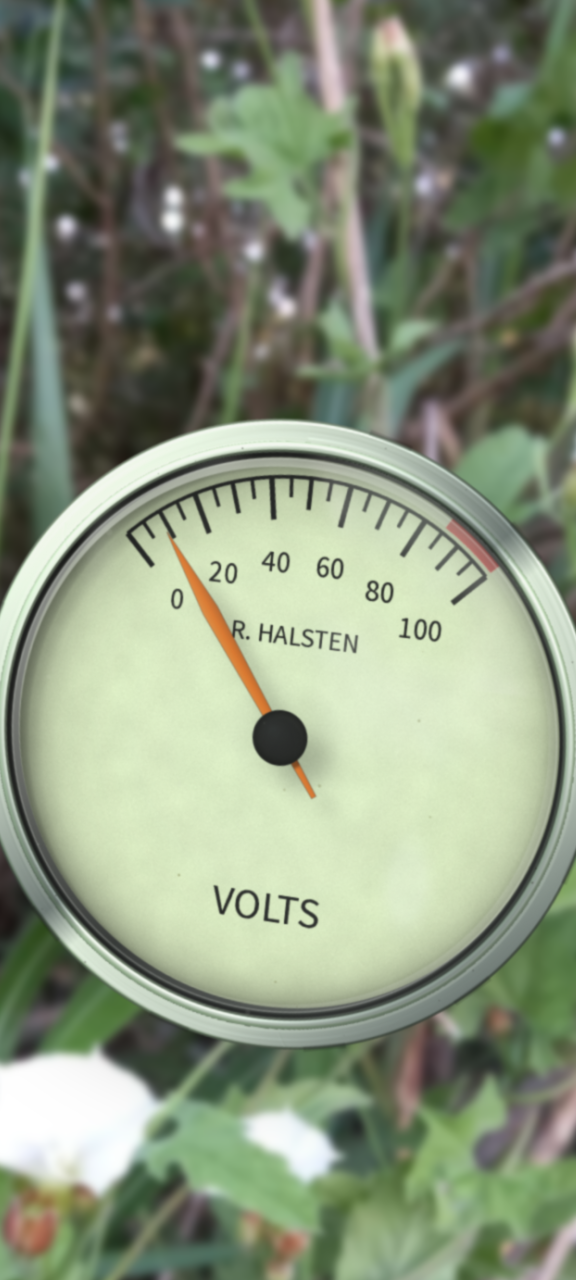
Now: {"value": 10, "unit": "V"}
